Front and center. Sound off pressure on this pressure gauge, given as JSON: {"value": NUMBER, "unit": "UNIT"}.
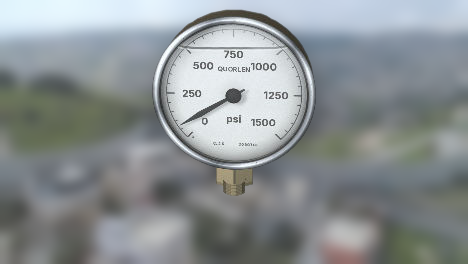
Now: {"value": 75, "unit": "psi"}
